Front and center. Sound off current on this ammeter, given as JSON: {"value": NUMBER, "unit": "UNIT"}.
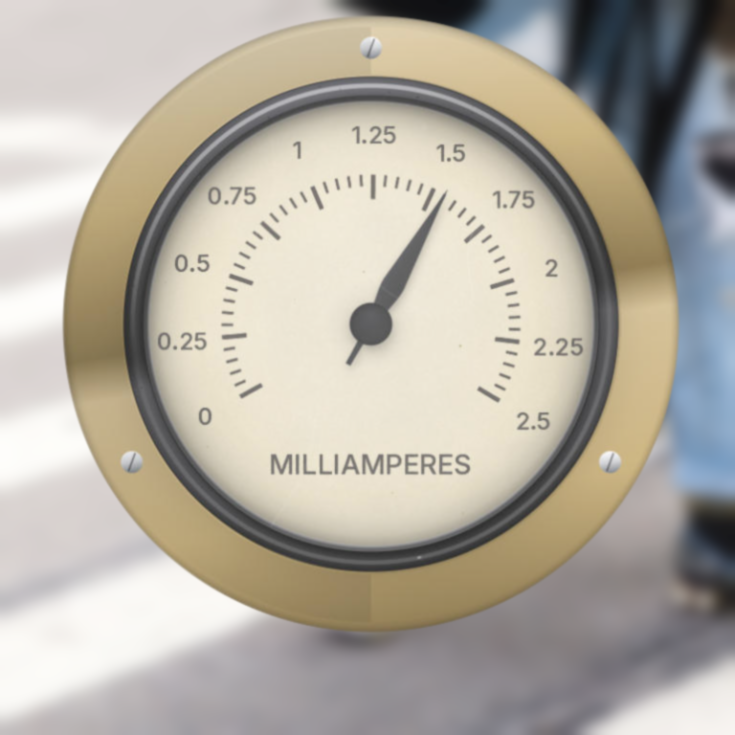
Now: {"value": 1.55, "unit": "mA"}
